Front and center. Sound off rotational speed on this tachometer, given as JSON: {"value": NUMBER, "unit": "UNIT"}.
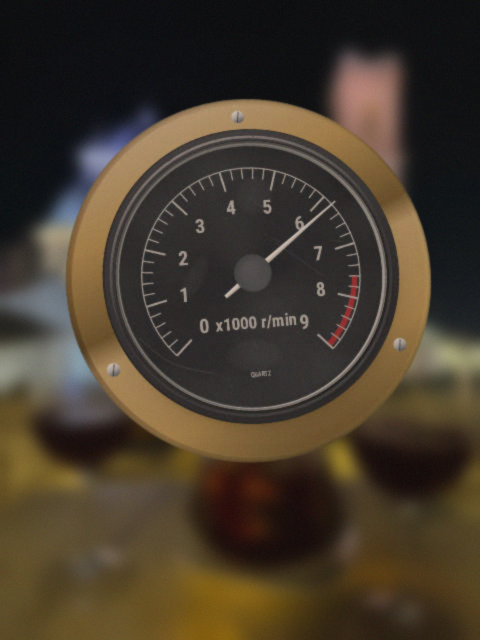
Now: {"value": 6200, "unit": "rpm"}
